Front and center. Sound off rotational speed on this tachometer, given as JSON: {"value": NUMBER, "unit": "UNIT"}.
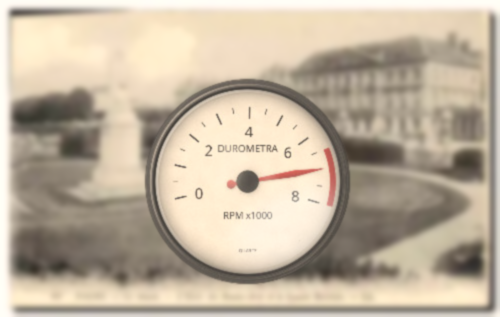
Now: {"value": 7000, "unit": "rpm"}
